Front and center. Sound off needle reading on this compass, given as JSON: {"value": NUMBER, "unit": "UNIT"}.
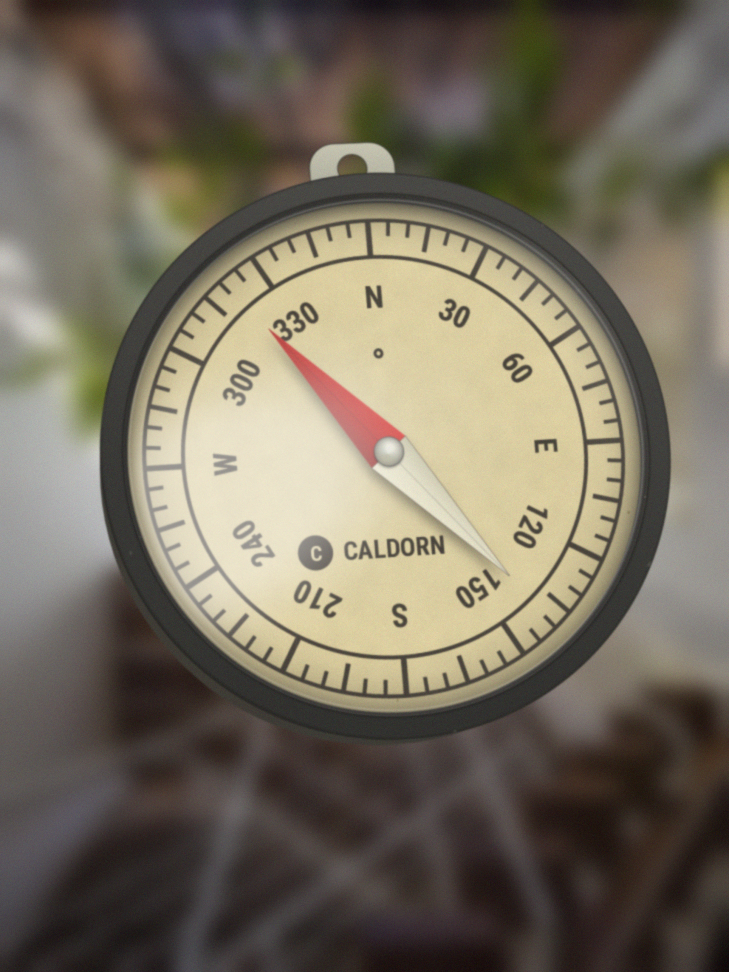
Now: {"value": 320, "unit": "°"}
